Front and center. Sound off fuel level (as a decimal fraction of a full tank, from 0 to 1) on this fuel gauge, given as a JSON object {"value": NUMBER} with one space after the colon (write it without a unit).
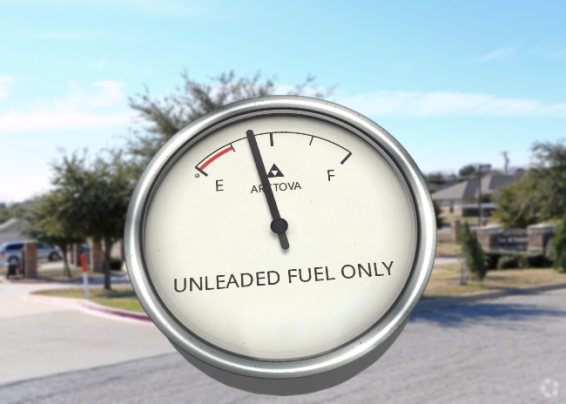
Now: {"value": 0.375}
